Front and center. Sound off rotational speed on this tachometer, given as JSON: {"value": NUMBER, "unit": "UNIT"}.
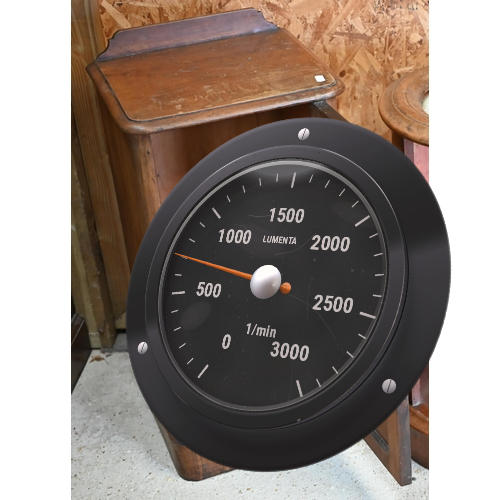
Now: {"value": 700, "unit": "rpm"}
